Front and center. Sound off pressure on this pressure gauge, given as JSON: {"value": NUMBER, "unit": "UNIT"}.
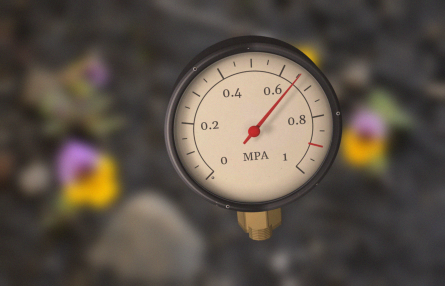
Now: {"value": 0.65, "unit": "MPa"}
